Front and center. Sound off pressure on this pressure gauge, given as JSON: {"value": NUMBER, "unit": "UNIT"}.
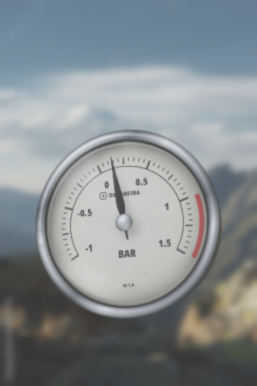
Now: {"value": 0.15, "unit": "bar"}
